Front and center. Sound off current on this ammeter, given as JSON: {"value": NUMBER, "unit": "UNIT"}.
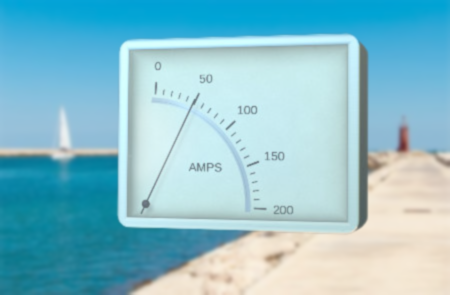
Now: {"value": 50, "unit": "A"}
